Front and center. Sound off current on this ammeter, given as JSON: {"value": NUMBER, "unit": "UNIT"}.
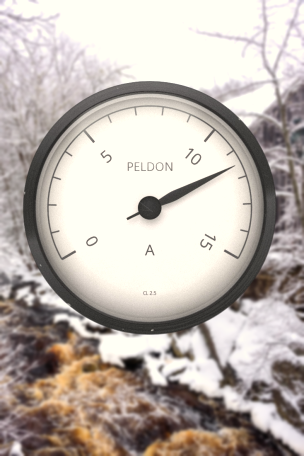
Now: {"value": 11.5, "unit": "A"}
